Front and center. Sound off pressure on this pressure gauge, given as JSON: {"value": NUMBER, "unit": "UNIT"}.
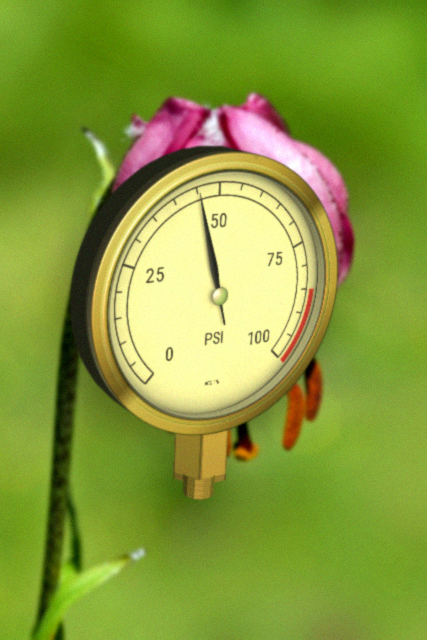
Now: {"value": 45, "unit": "psi"}
